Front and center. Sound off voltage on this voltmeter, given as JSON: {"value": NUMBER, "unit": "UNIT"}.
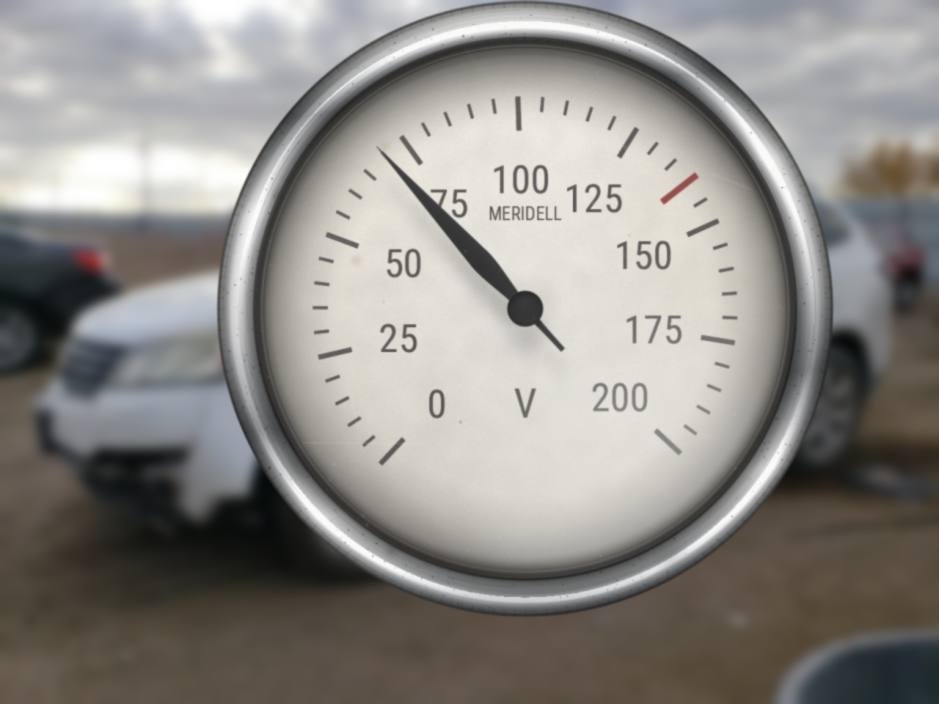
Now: {"value": 70, "unit": "V"}
